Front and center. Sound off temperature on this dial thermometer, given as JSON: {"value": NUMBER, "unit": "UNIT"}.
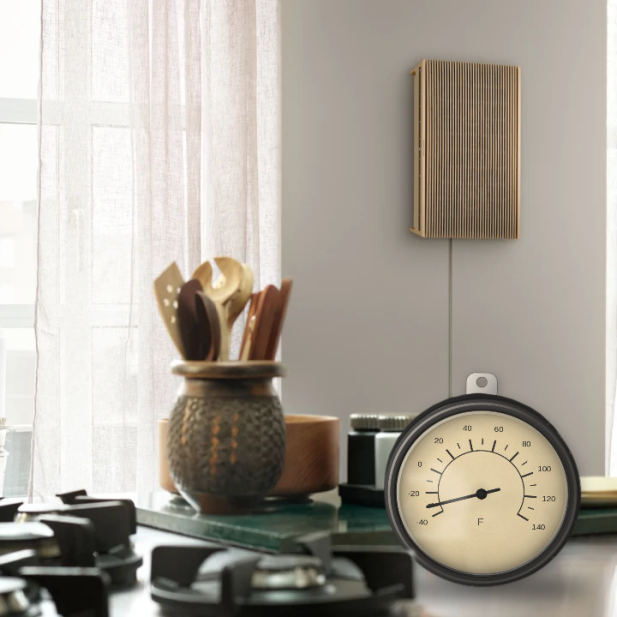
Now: {"value": -30, "unit": "°F"}
